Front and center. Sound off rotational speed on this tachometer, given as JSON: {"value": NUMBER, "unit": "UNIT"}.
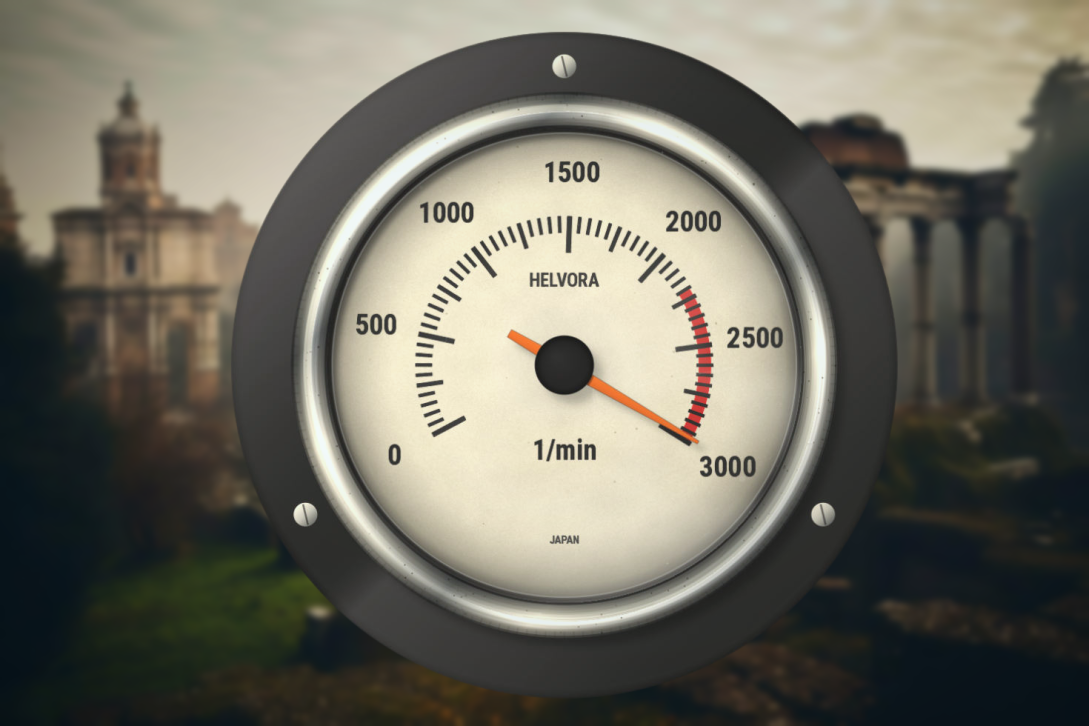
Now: {"value": 2975, "unit": "rpm"}
